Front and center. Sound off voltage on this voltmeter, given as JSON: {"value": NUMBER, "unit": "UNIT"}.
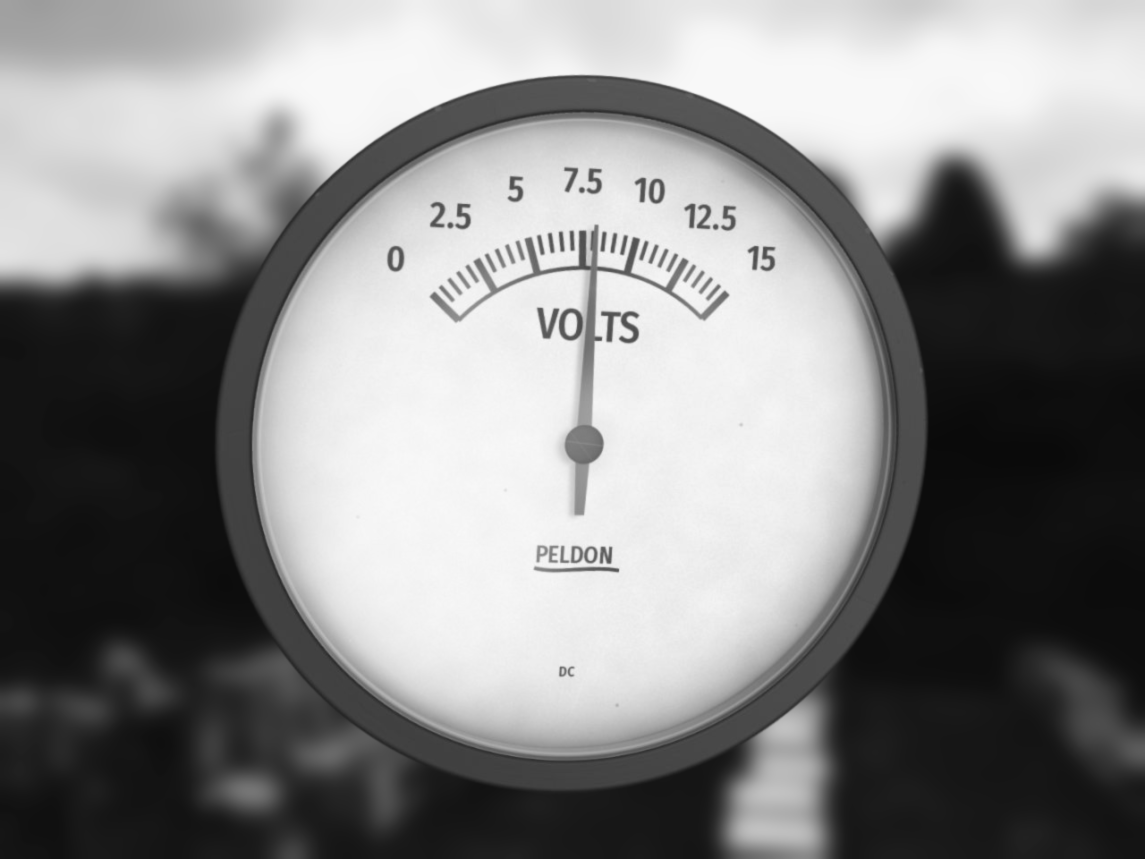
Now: {"value": 8, "unit": "V"}
